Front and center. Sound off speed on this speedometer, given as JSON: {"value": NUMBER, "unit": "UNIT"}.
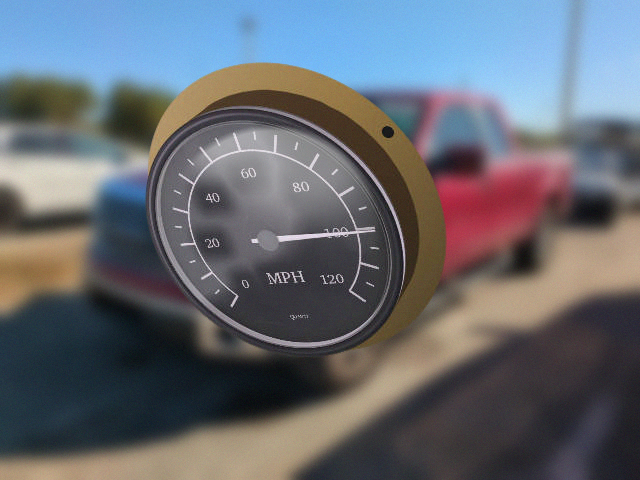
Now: {"value": 100, "unit": "mph"}
